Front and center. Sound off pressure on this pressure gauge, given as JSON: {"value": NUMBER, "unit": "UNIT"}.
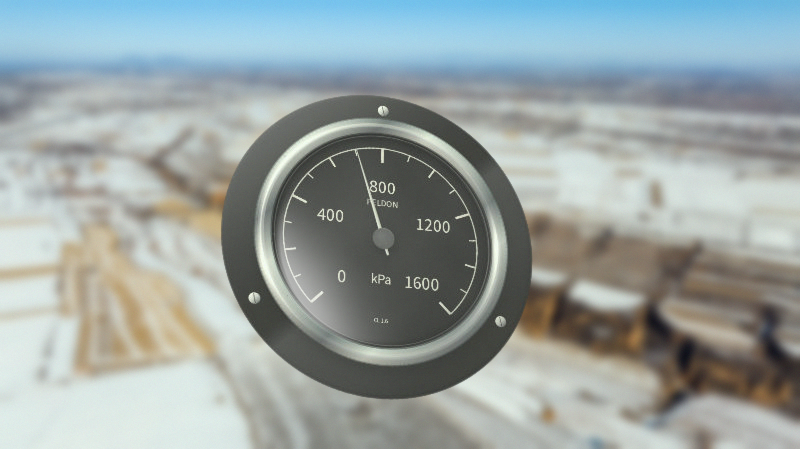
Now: {"value": 700, "unit": "kPa"}
